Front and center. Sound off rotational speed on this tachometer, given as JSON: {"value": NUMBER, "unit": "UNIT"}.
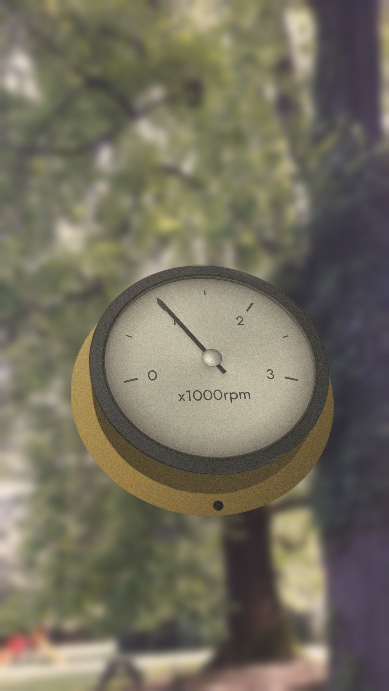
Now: {"value": 1000, "unit": "rpm"}
